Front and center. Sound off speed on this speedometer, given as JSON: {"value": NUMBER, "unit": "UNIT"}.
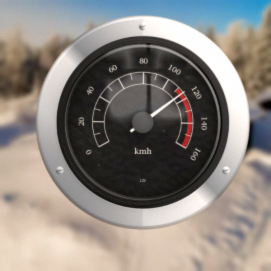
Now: {"value": 115, "unit": "km/h"}
